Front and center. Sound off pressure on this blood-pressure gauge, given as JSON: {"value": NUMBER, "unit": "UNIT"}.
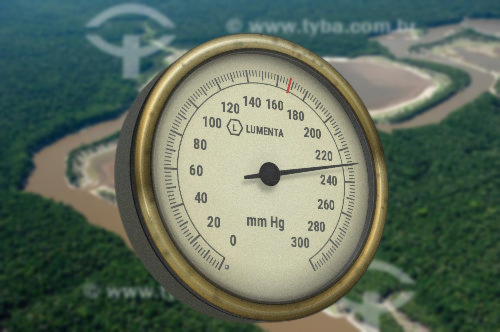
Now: {"value": 230, "unit": "mmHg"}
